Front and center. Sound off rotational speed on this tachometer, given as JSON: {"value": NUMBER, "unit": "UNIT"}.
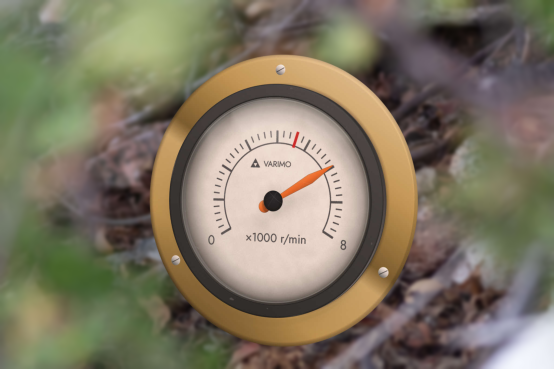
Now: {"value": 6000, "unit": "rpm"}
